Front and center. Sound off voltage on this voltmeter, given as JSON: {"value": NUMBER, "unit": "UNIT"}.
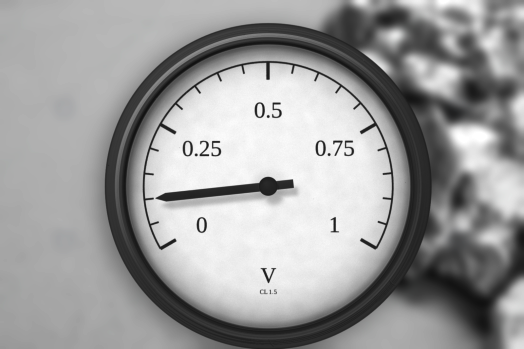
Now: {"value": 0.1, "unit": "V"}
